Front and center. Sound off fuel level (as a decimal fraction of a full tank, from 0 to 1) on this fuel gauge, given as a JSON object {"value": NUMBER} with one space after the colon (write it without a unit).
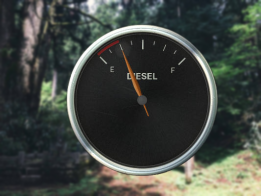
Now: {"value": 0.25}
